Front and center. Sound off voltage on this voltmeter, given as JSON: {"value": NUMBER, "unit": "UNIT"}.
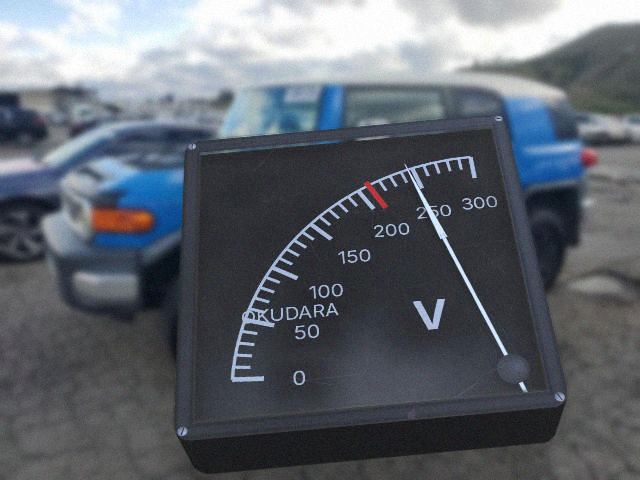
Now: {"value": 245, "unit": "V"}
